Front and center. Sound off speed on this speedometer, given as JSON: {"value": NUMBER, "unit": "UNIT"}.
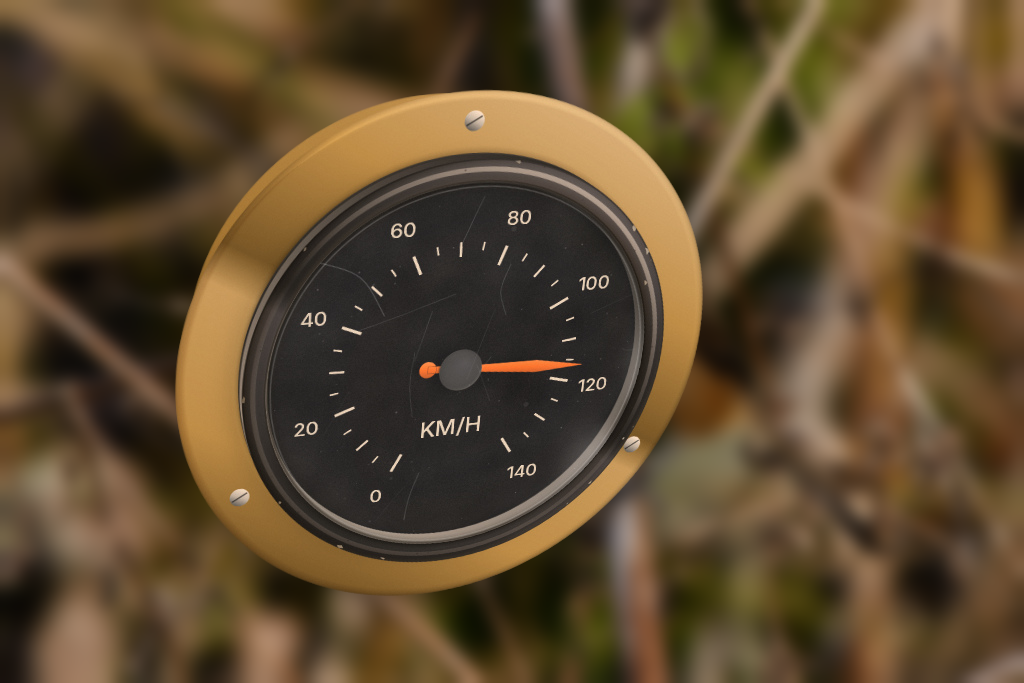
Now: {"value": 115, "unit": "km/h"}
